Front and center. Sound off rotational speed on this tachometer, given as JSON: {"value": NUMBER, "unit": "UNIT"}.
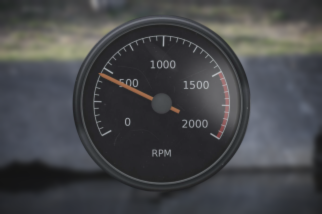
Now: {"value": 450, "unit": "rpm"}
